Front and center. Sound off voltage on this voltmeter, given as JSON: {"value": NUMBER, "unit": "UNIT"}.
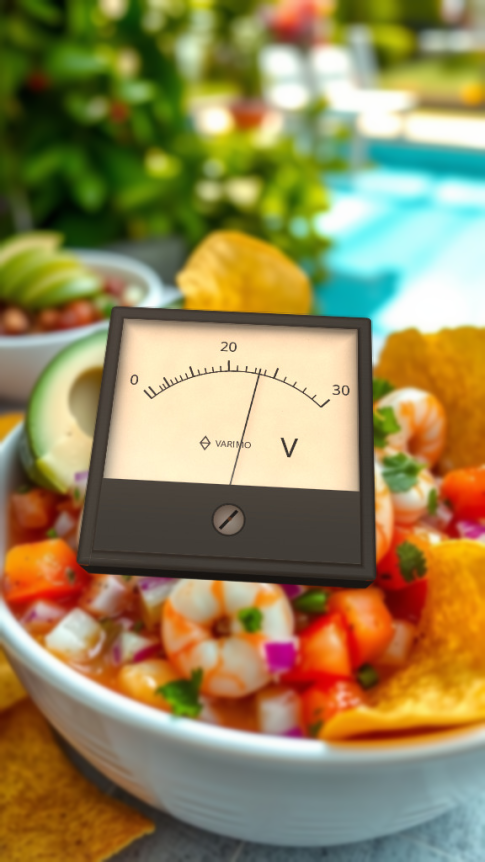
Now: {"value": 23.5, "unit": "V"}
